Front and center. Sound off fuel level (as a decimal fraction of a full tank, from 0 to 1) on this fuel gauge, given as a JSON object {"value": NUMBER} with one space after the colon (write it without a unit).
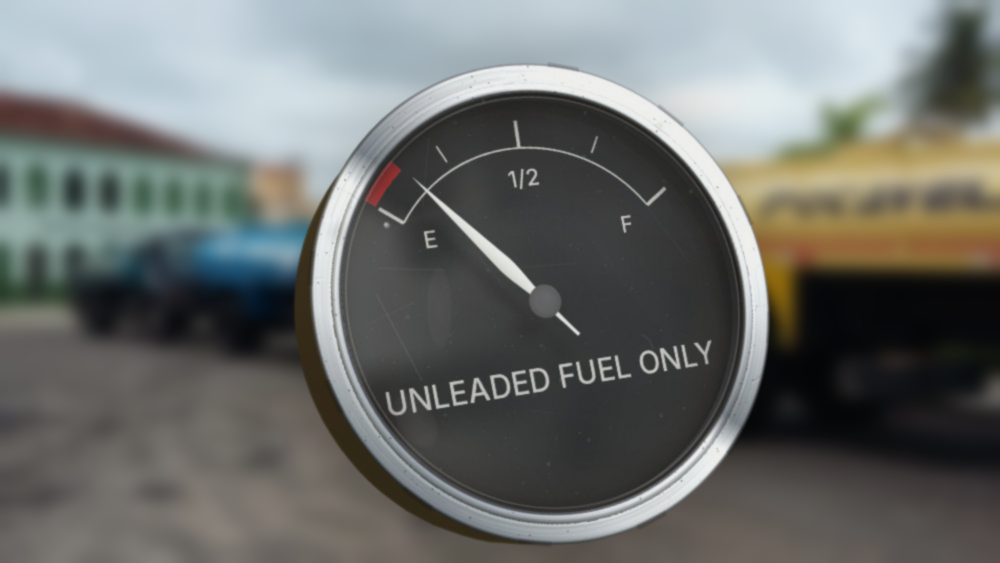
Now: {"value": 0.125}
